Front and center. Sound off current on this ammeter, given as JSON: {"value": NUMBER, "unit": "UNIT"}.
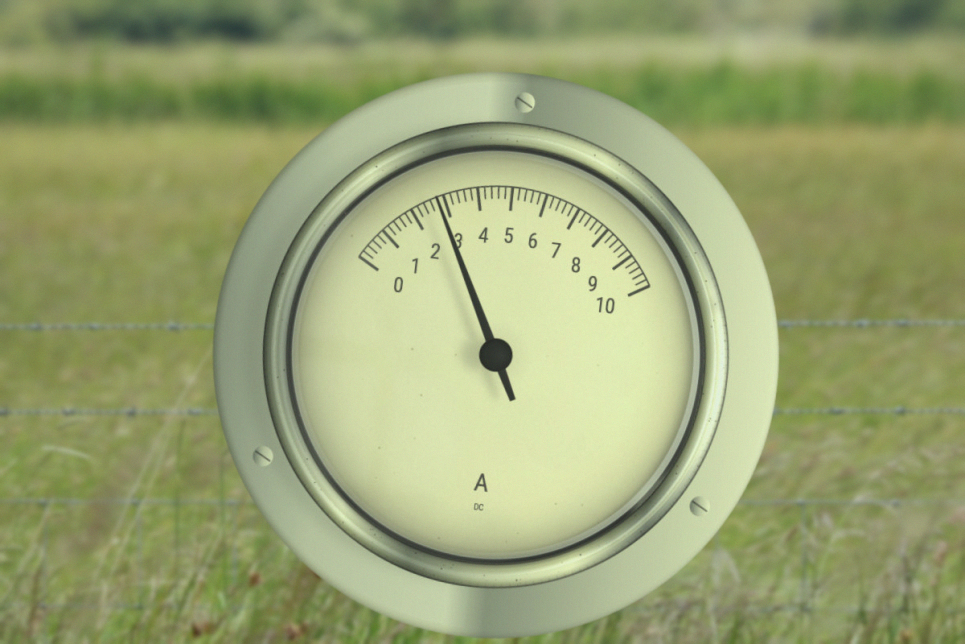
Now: {"value": 2.8, "unit": "A"}
